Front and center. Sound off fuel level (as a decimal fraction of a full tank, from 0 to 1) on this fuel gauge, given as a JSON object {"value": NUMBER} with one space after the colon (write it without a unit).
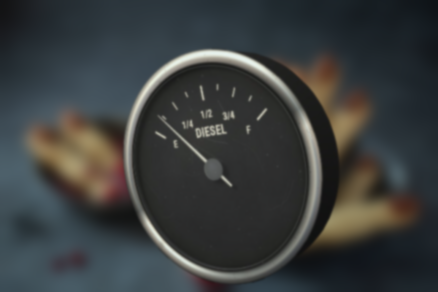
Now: {"value": 0.125}
